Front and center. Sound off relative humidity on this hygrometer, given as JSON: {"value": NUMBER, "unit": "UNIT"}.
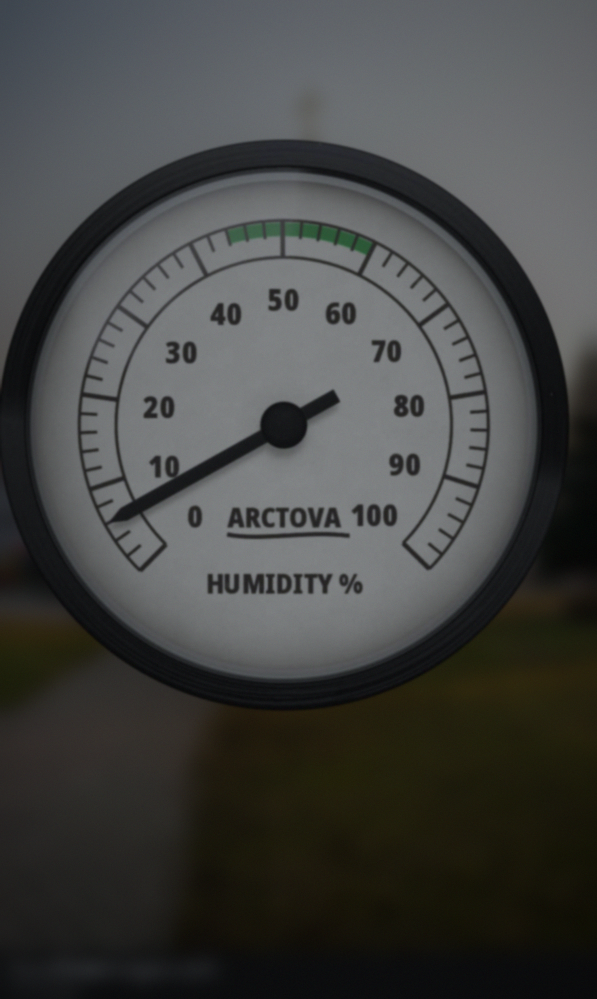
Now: {"value": 6, "unit": "%"}
